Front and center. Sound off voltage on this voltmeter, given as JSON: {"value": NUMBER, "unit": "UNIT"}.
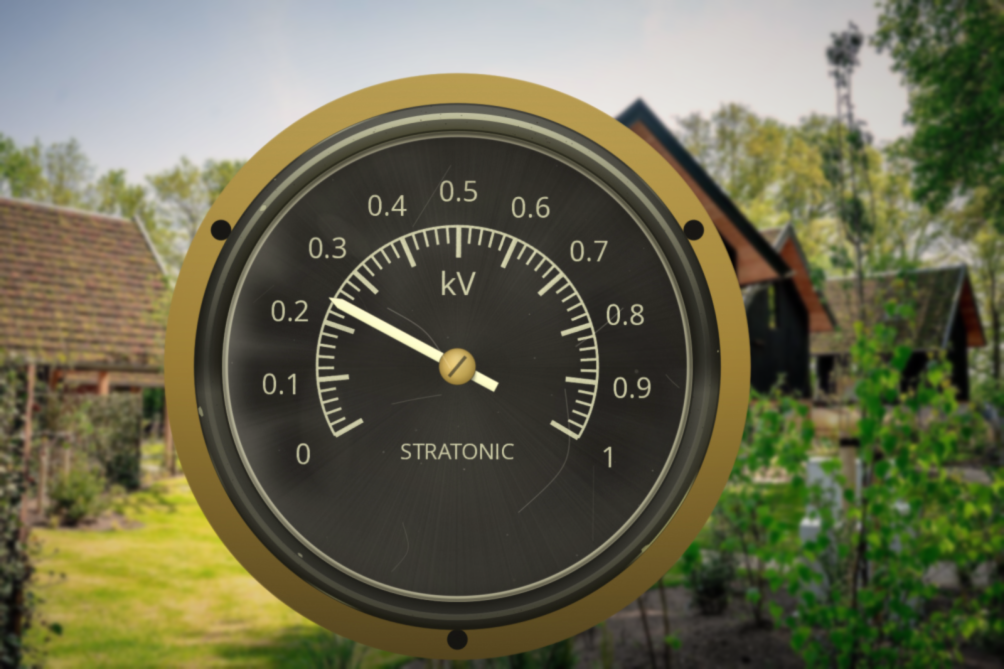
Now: {"value": 0.24, "unit": "kV"}
